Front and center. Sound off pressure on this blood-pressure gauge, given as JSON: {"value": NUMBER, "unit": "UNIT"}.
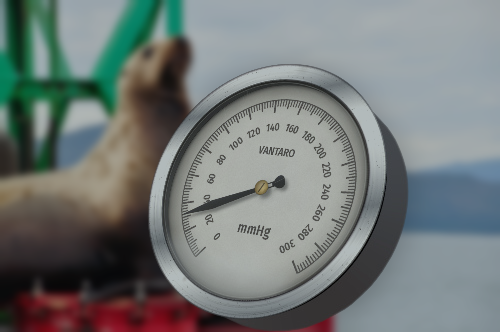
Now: {"value": 30, "unit": "mmHg"}
